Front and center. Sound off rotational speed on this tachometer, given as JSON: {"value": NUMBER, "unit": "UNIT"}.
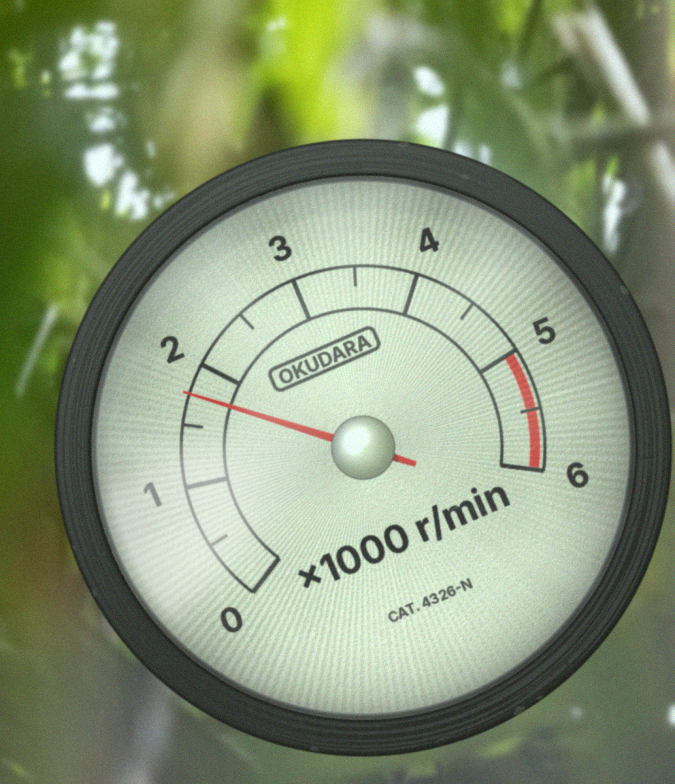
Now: {"value": 1750, "unit": "rpm"}
